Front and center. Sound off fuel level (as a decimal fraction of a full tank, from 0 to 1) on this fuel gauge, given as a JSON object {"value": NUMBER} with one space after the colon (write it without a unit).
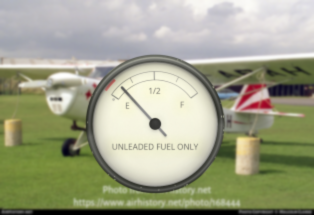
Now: {"value": 0.125}
